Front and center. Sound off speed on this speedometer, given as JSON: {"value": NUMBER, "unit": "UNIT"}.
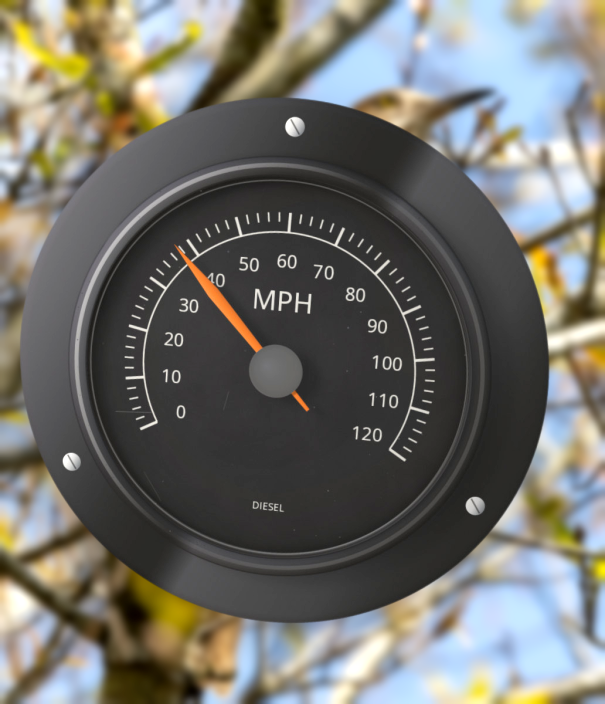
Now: {"value": 38, "unit": "mph"}
